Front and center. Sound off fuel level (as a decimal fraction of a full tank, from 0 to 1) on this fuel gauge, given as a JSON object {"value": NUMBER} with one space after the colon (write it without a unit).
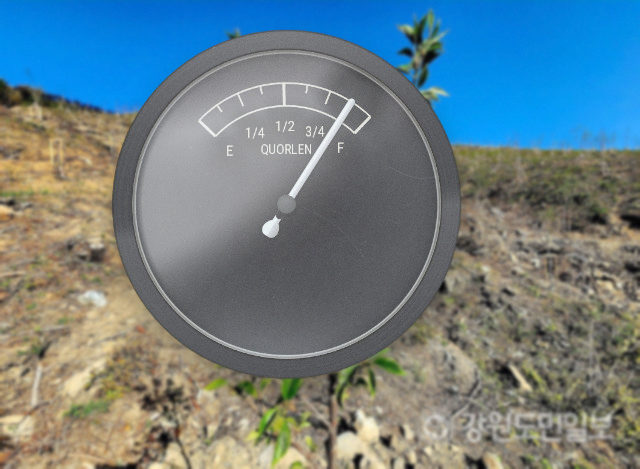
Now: {"value": 0.875}
